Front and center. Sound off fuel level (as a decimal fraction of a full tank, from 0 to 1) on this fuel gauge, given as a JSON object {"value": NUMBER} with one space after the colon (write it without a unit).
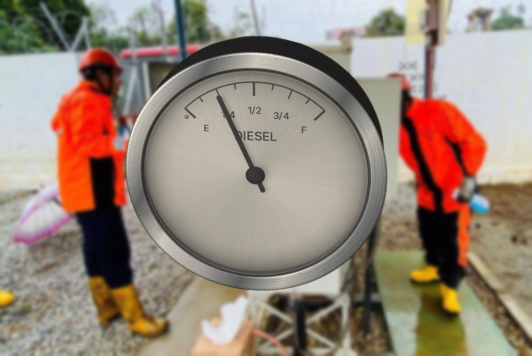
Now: {"value": 0.25}
